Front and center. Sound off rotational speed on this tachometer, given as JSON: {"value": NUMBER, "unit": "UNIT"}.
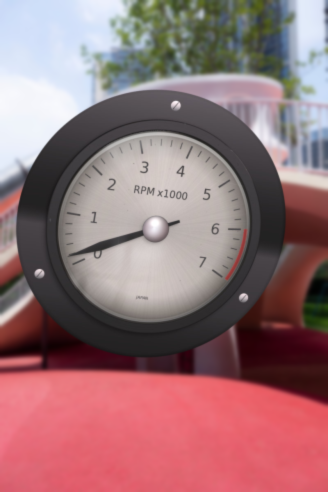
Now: {"value": 200, "unit": "rpm"}
